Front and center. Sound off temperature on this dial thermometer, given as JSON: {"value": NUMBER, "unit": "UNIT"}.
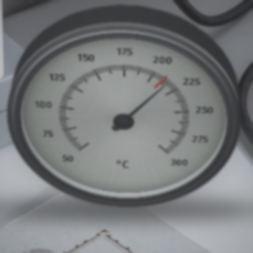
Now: {"value": 212.5, "unit": "°C"}
